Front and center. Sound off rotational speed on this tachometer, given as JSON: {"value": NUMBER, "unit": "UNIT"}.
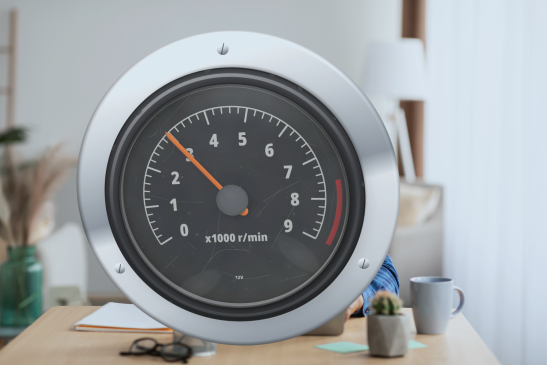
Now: {"value": 3000, "unit": "rpm"}
